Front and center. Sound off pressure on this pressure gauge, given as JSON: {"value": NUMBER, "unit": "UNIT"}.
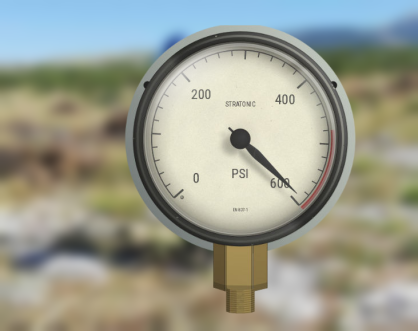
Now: {"value": 590, "unit": "psi"}
